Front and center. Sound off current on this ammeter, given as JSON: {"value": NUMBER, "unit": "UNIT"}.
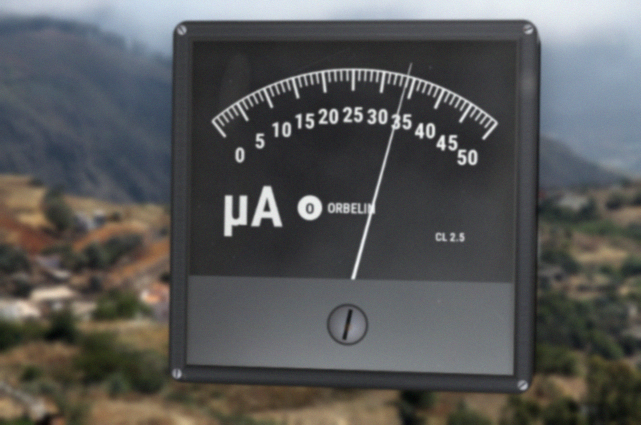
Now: {"value": 34, "unit": "µA"}
